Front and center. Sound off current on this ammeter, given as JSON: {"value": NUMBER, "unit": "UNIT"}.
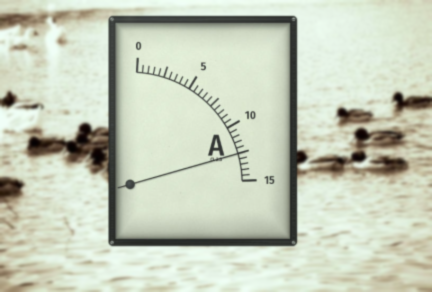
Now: {"value": 12.5, "unit": "A"}
